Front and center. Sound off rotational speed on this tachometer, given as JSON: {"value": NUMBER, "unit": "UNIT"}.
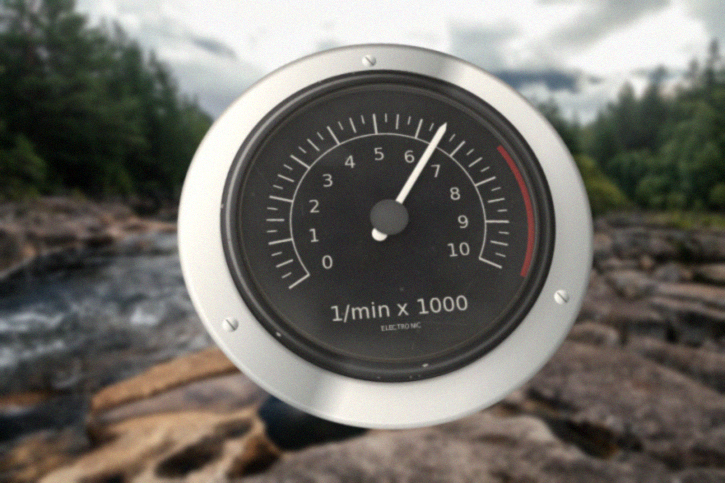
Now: {"value": 6500, "unit": "rpm"}
